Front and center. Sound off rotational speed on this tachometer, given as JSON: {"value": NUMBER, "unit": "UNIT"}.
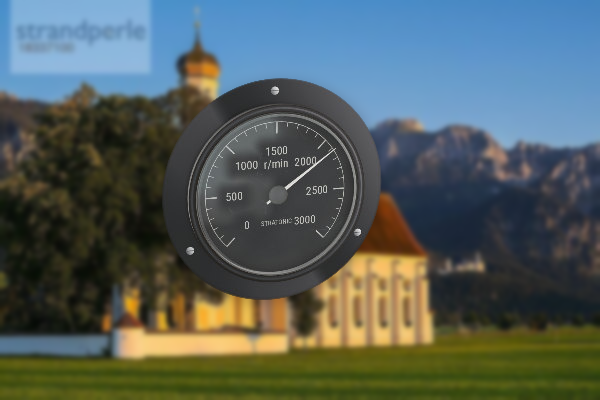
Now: {"value": 2100, "unit": "rpm"}
